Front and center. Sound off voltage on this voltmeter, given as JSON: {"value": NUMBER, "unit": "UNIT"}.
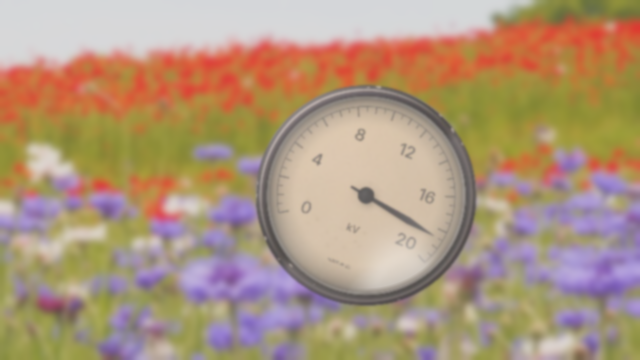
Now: {"value": 18.5, "unit": "kV"}
